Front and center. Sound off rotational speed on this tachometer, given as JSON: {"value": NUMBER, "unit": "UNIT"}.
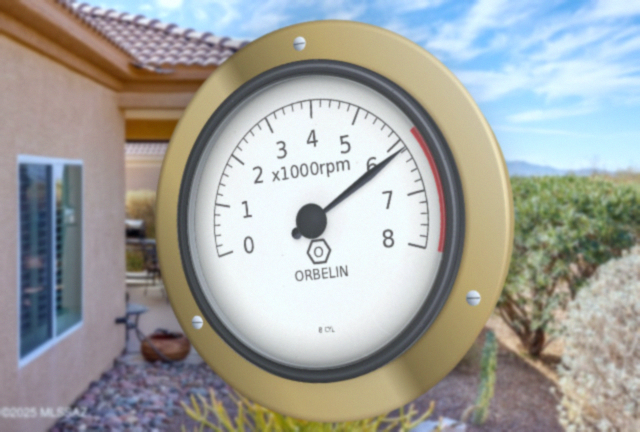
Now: {"value": 6200, "unit": "rpm"}
